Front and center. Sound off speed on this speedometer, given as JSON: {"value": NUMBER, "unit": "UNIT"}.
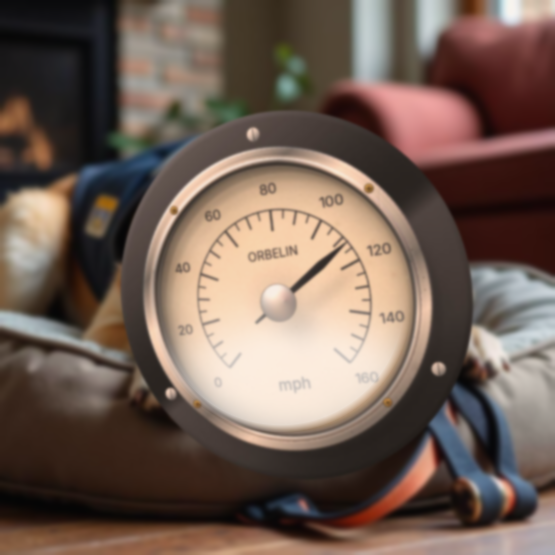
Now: {"value": 112.5, "unit": "mph"}
